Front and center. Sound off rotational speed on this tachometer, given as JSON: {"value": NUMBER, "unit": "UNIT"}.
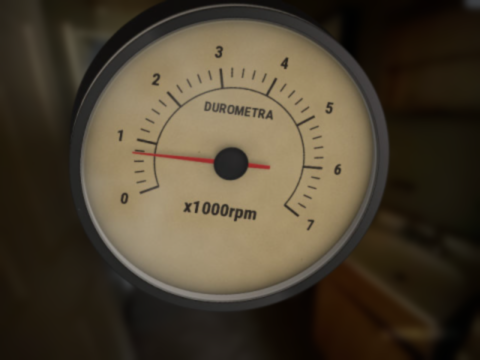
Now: {"value": 800, "unit": "rpm"}
